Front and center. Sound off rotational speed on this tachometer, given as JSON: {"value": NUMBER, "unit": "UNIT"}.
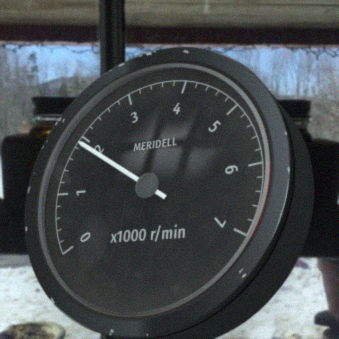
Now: {"value": 1900, "unit": "rpm"}
